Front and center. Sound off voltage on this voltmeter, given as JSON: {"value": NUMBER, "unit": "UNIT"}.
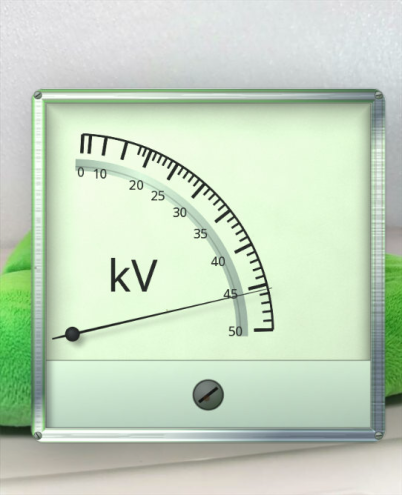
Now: {"value": 45.5, "unit": "kV"}
